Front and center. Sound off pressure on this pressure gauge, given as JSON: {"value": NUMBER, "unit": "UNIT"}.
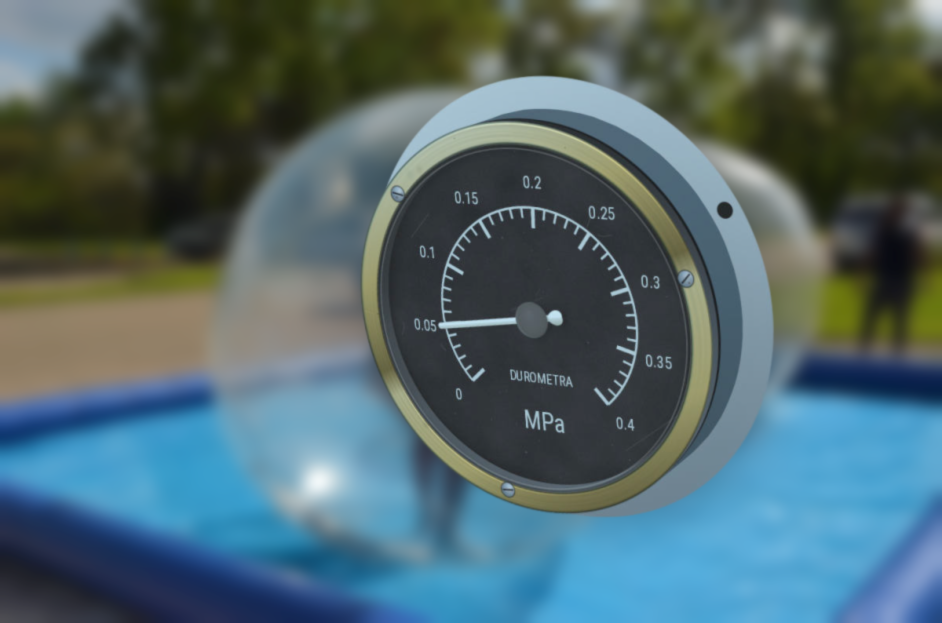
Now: {"value": 0.05, "unit": "MPa"}
